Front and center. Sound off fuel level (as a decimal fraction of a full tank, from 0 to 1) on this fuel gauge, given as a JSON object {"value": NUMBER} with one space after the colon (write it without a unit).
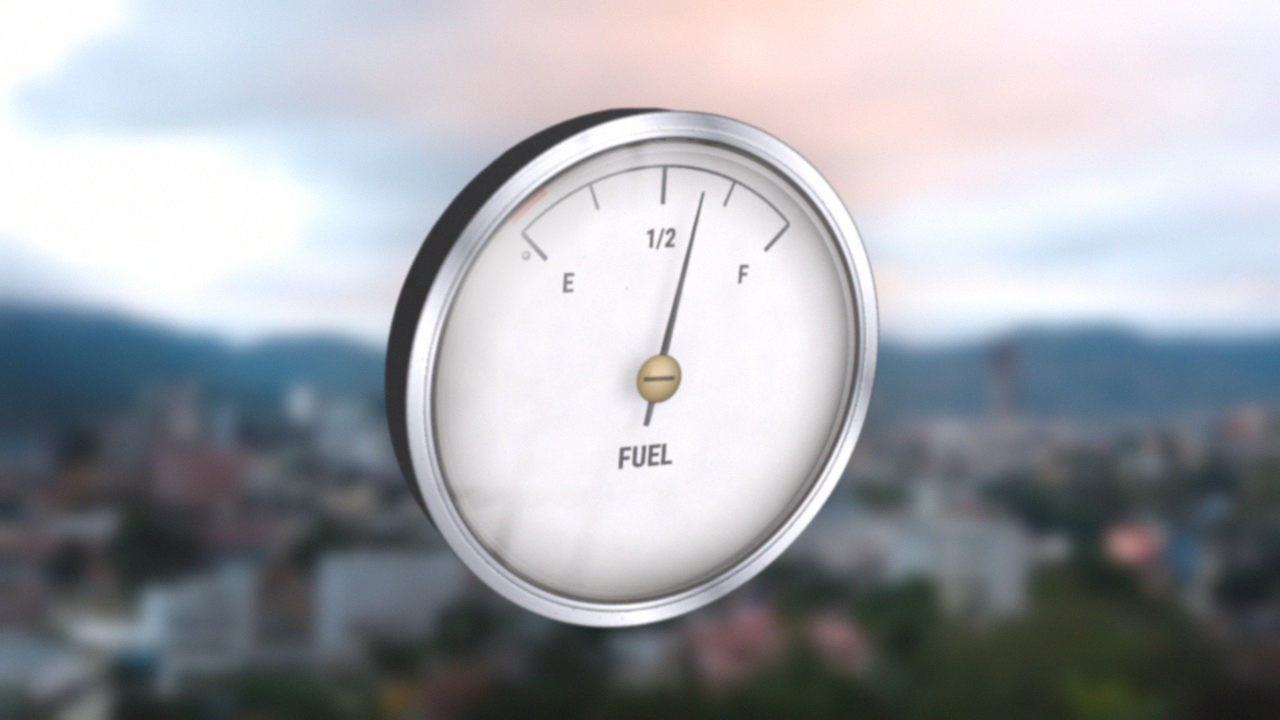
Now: {"value": 0.625}
